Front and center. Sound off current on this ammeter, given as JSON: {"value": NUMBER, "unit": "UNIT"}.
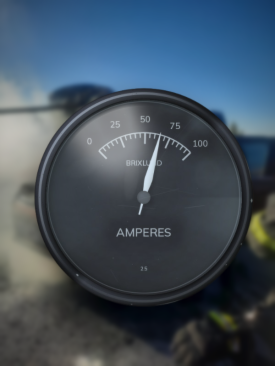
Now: {"value": 65, "unit": "A"}
